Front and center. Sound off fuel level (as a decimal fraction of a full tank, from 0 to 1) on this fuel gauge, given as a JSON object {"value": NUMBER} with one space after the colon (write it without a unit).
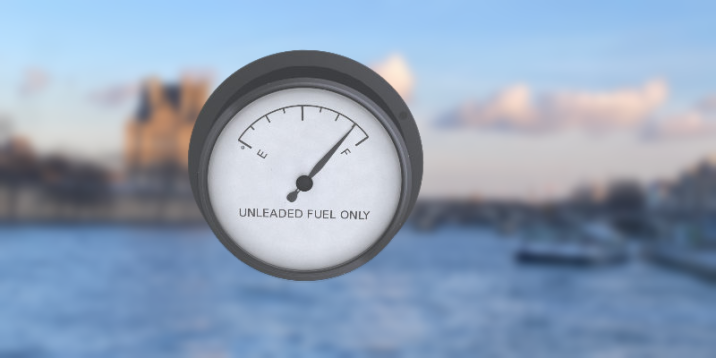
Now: {"value": 0.875}
